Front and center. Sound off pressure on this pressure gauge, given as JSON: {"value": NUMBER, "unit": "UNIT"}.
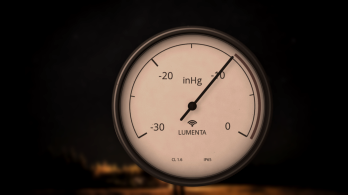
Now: {"value": -10, "unit": "inHg"}
